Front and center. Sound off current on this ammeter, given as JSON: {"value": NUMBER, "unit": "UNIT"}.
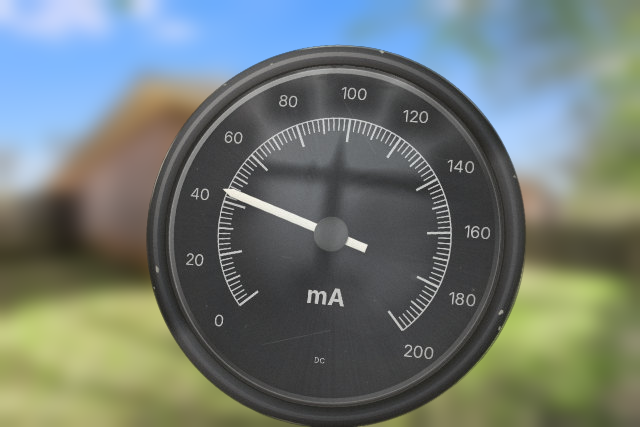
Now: {"value": 44, "unit": "mA"}
